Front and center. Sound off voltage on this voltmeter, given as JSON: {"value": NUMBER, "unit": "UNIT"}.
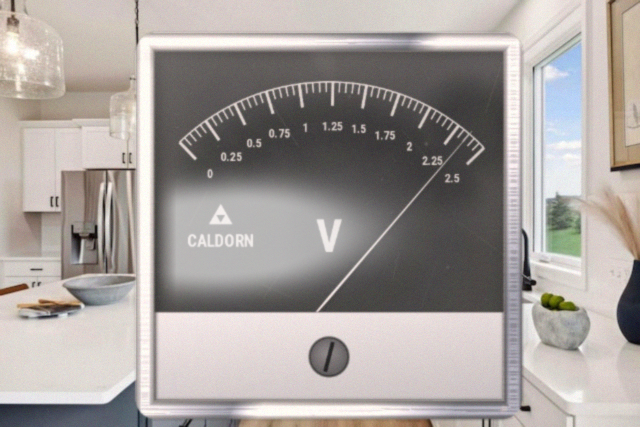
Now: {"value": 2.35, "unit": "V"}
